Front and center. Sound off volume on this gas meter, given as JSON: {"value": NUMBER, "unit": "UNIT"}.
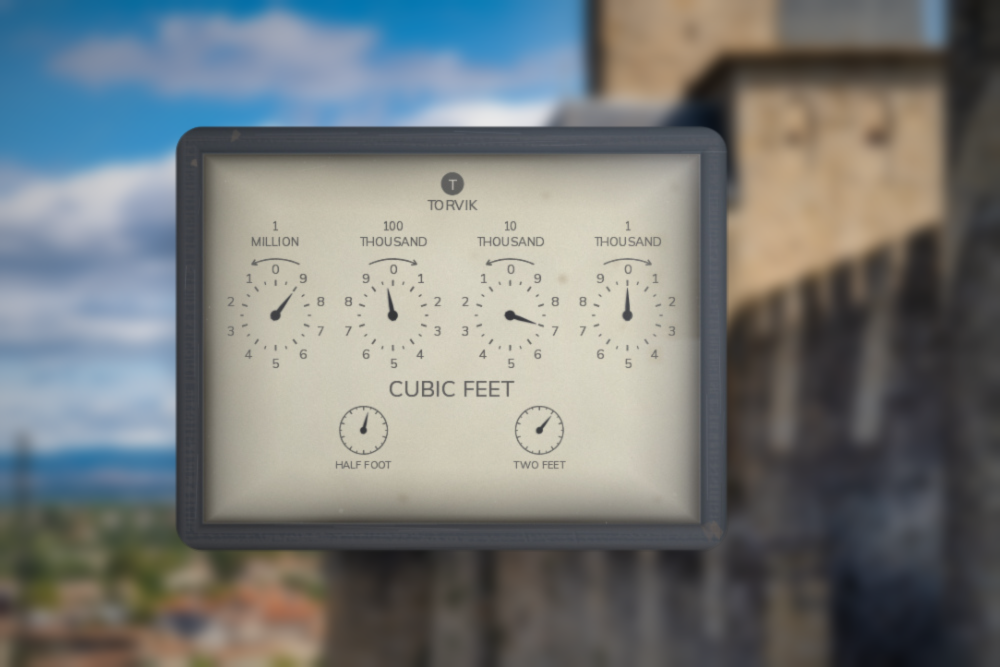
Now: {"value": 897000, "unit": "ft³"}
